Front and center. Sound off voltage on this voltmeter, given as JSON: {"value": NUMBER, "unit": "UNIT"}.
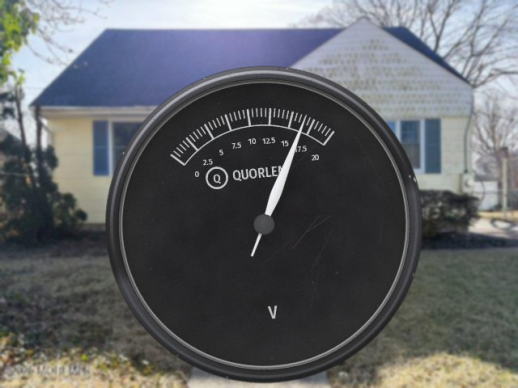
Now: {"value": 16.5, "unit": "V"}
